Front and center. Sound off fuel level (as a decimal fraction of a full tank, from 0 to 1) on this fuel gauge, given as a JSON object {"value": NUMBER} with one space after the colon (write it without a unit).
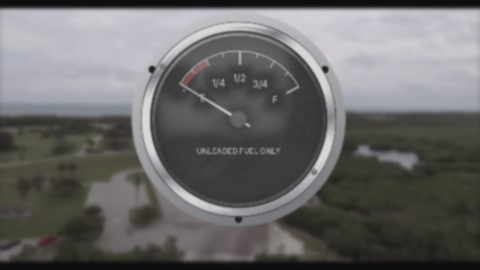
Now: {"value": 0}
